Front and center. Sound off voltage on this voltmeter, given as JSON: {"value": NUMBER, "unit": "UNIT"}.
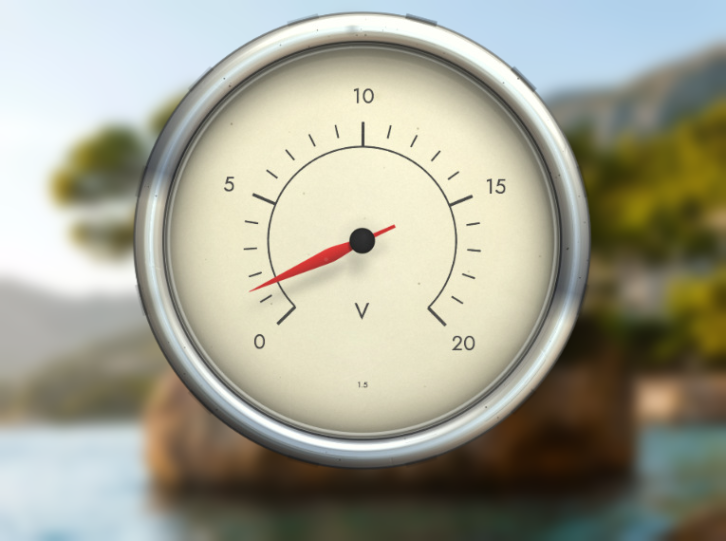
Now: {"value": 1.5, "unit": "V"}
